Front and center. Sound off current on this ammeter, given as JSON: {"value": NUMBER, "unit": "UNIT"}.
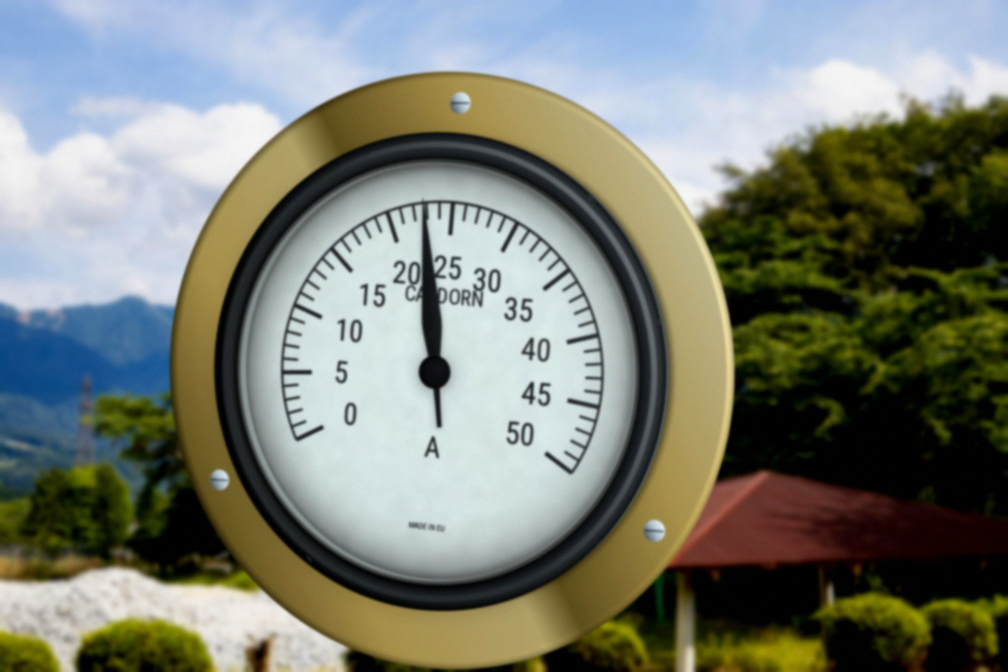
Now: {"value": 23, "unit": "A"}
